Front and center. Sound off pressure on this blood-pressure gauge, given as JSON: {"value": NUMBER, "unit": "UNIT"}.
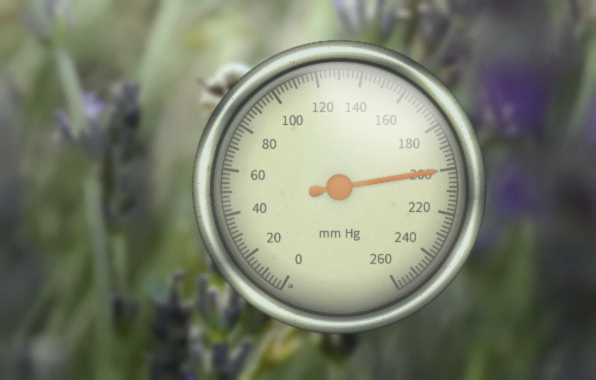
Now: {"value": 200, "unit": "mmHg"}
